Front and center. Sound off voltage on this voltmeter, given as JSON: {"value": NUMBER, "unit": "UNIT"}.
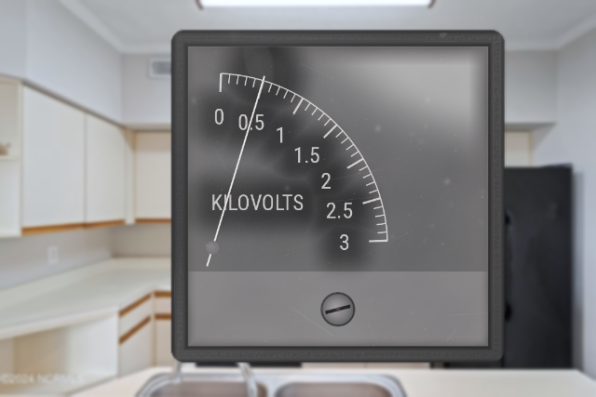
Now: {"value": 0.5, "unit": "kV"}
